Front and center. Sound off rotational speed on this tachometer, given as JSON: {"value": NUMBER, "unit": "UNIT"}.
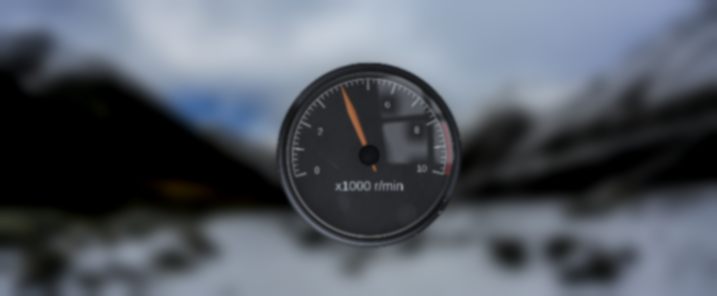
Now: {"value": 4000, "unit": "rpm"}
